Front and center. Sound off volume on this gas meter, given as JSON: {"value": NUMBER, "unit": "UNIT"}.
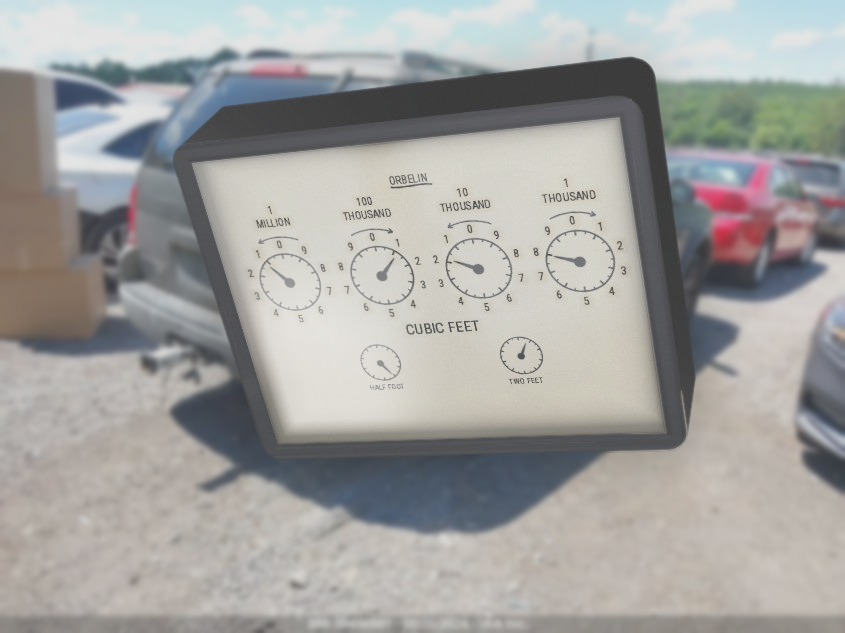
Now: {"value": 111800, "unit": "ft³"}
